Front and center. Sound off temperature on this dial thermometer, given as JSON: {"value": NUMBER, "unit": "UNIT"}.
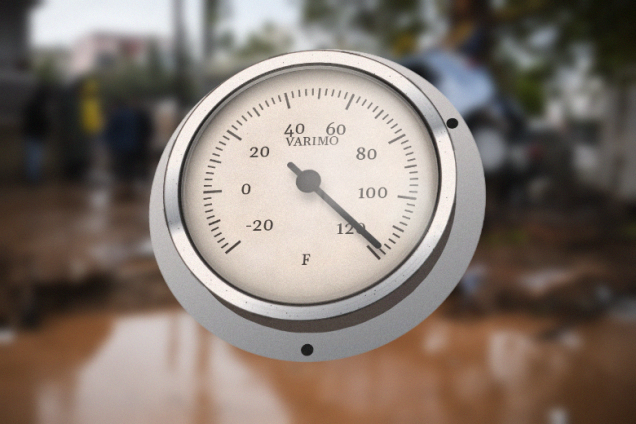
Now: {"value": 118, "unit": "°F"}
